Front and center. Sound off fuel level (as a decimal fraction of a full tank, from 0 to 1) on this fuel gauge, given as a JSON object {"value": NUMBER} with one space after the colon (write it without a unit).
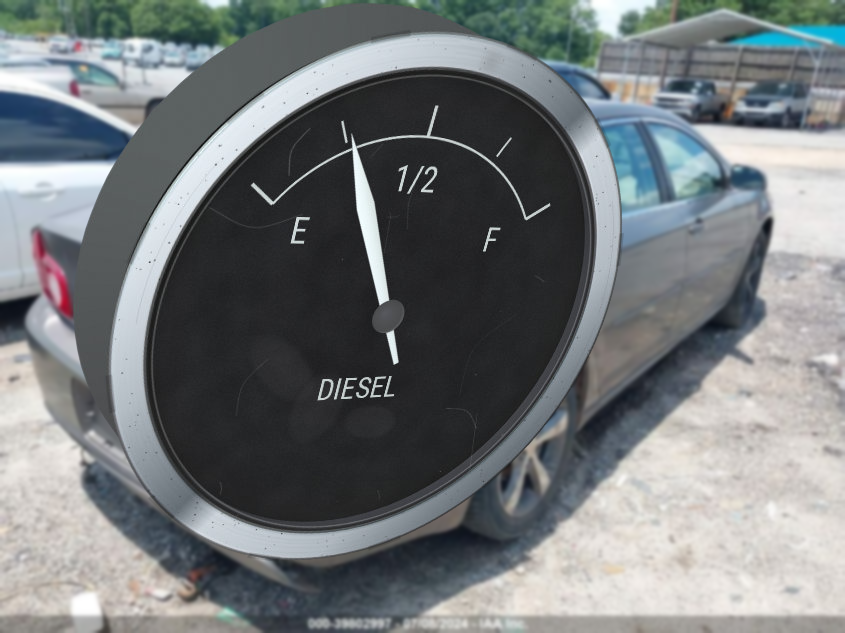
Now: {"value": 0.25}
